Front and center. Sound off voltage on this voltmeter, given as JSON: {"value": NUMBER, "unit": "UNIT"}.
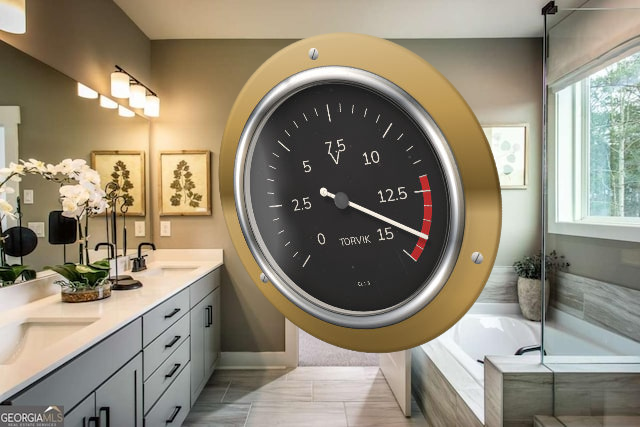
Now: {"value": 14, "unit": "V"}
